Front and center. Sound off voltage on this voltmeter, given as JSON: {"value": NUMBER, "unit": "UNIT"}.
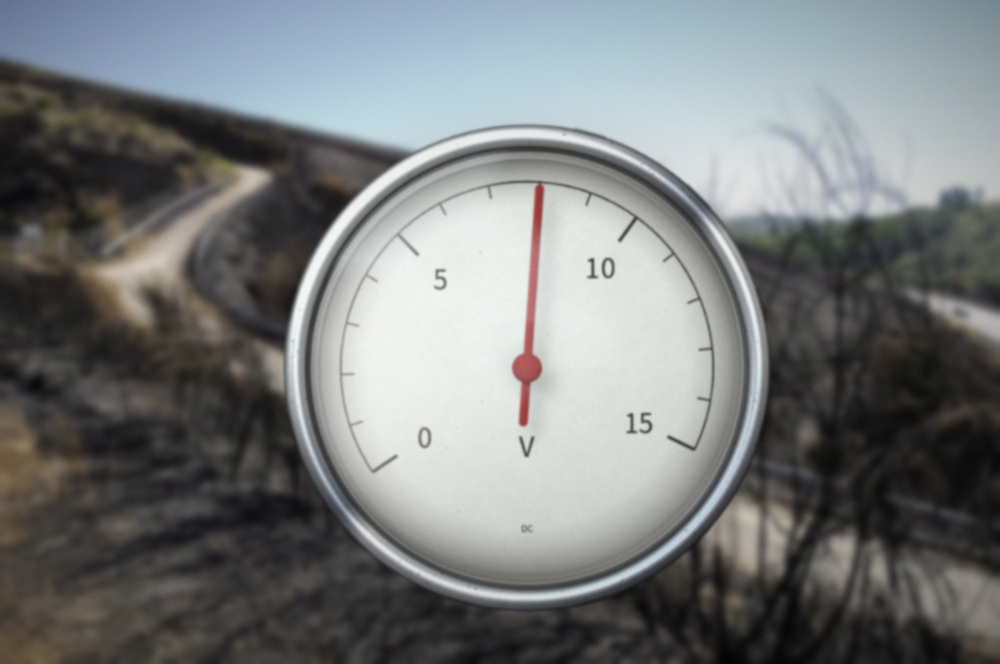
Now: {"value": 8, "unit": "V"}
